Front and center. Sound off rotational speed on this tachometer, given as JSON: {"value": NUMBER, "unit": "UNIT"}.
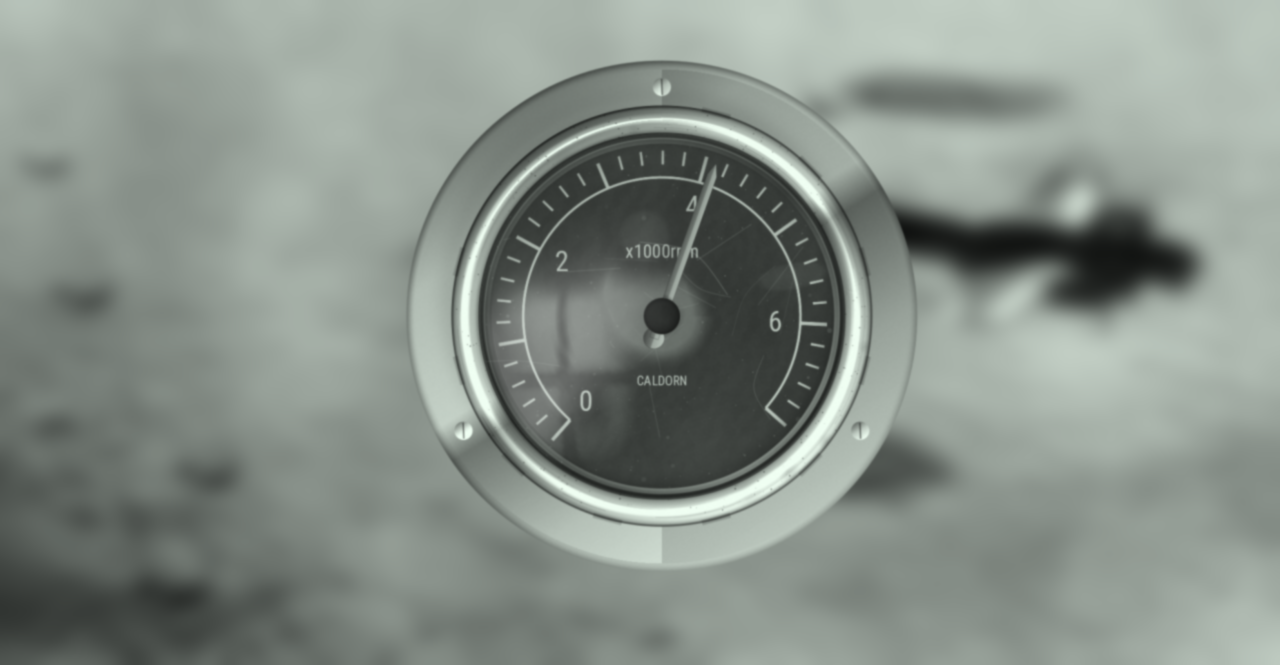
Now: {"value": 4100, "unit": "rpm"}
